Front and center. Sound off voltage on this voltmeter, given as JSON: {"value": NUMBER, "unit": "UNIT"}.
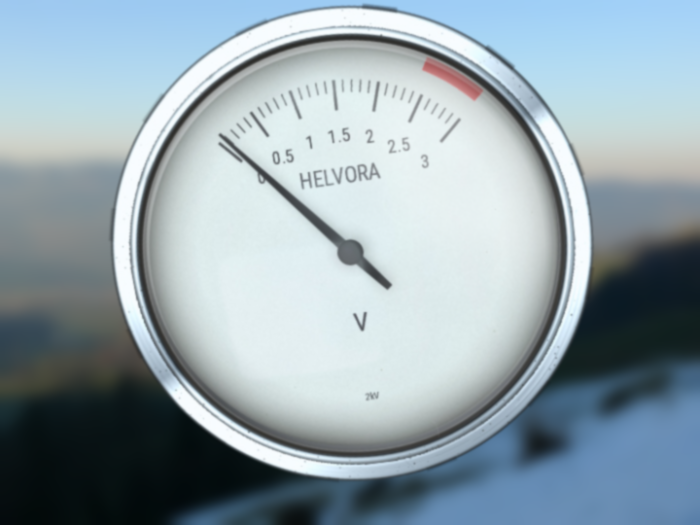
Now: {"value": 0.1, "unit": "V"}
